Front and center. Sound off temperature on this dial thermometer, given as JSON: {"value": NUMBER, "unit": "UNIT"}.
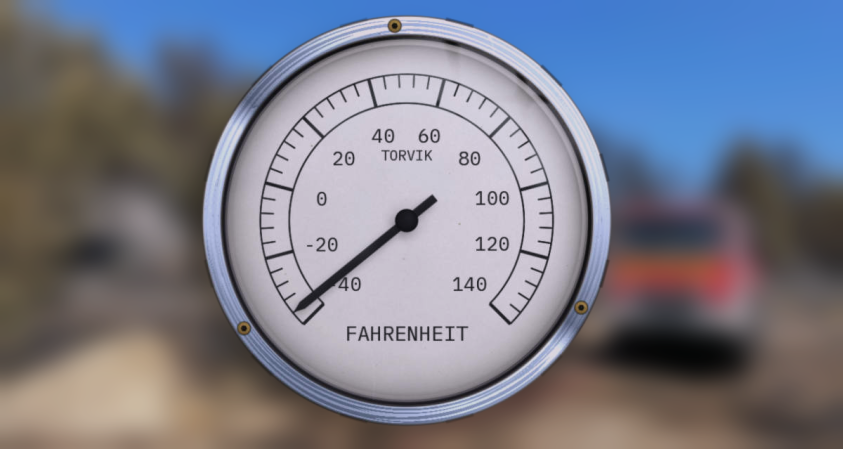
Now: {"value": -36, "unit": "°F"}
